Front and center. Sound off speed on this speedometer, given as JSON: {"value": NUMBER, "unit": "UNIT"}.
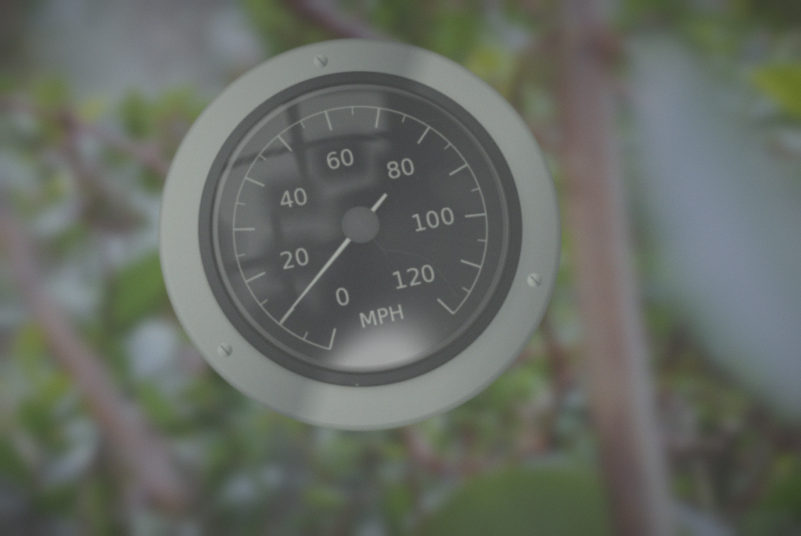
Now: {"value": 10, "unit": "mph"}
